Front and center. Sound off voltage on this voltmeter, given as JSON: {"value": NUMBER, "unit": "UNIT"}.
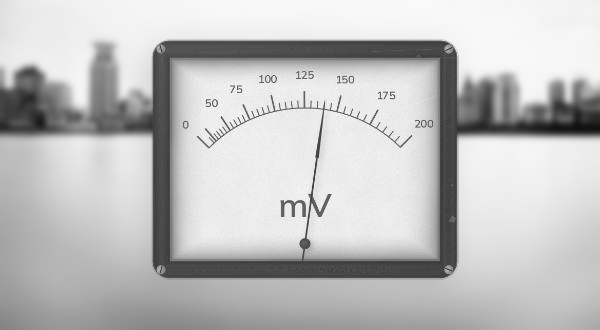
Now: {"value": 140, "unit": "mV"}
